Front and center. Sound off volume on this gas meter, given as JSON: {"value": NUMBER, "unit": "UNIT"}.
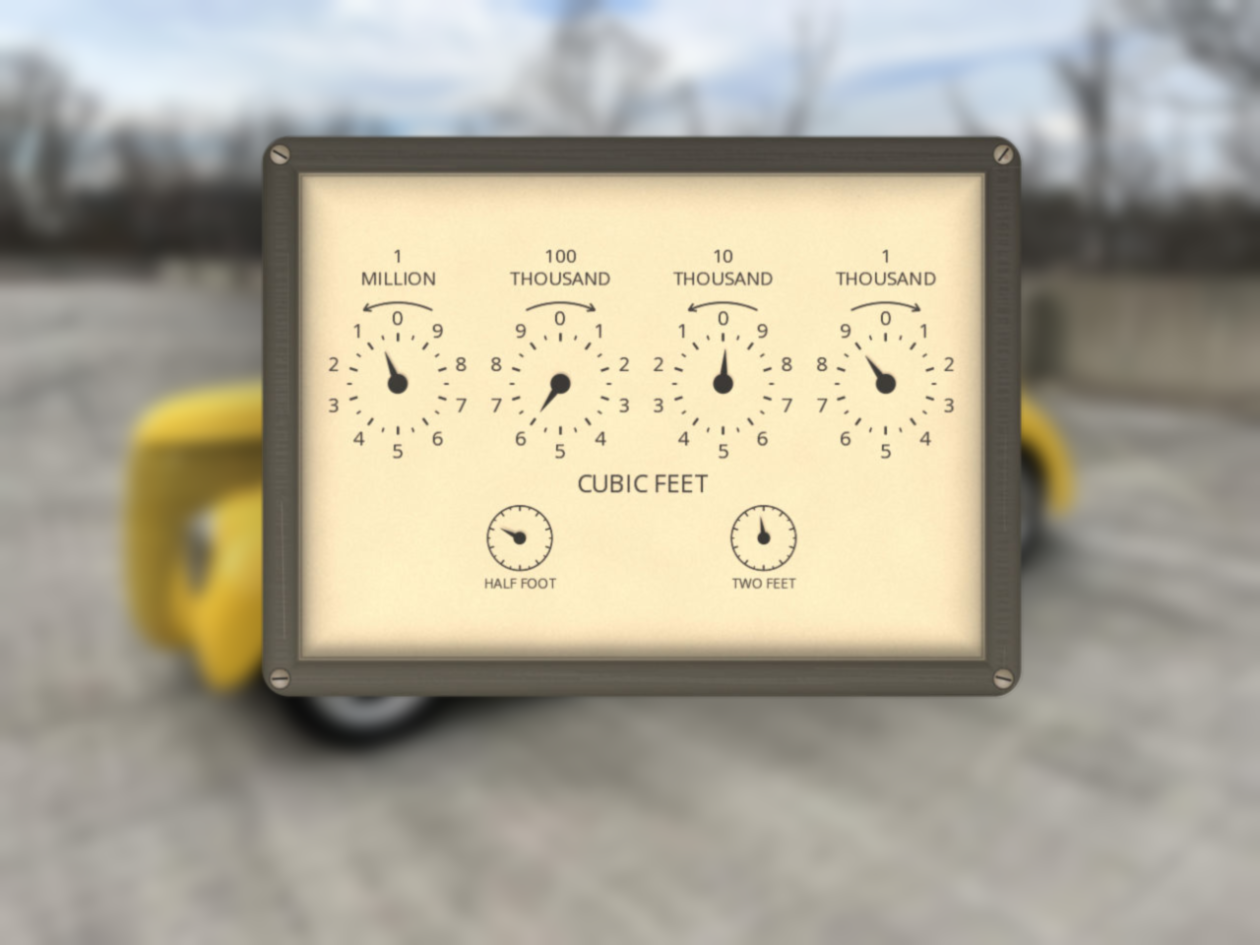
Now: {"value": 59900, "unit": "ft³"}
